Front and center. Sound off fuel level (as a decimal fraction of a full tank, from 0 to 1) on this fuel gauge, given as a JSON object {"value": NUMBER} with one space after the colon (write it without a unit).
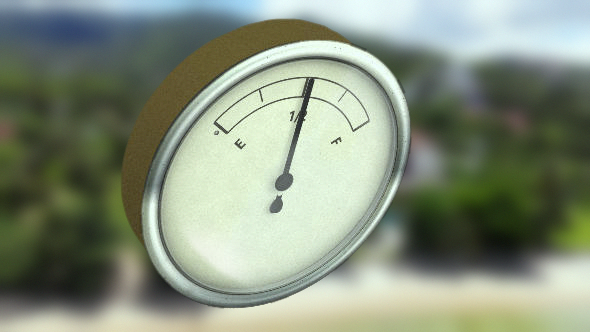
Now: {"value": 0.5}
